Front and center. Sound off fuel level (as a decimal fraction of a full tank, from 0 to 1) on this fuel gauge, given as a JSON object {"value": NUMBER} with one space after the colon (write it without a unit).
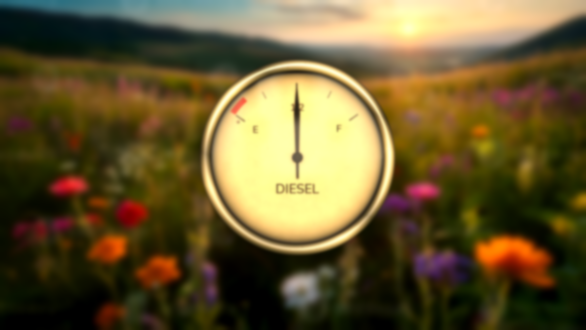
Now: {"value": 0.5}
